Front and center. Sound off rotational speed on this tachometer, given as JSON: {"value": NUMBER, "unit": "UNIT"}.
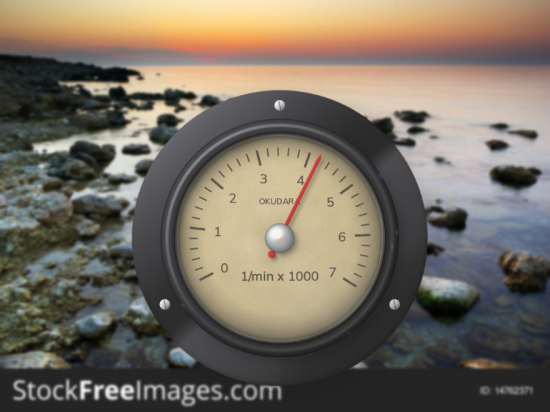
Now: {"value": 4200, "unit": "rpm"}
